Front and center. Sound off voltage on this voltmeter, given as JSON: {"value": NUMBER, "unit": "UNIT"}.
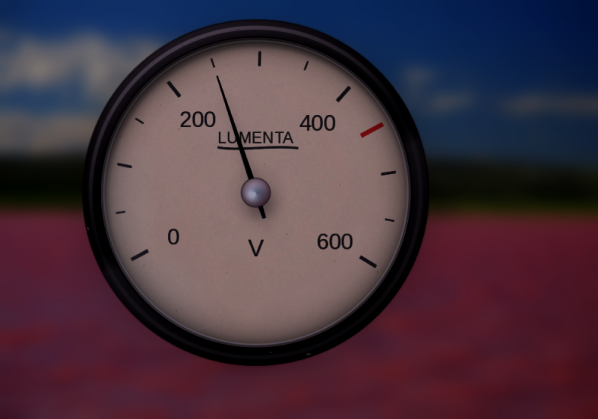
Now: {"value": 250, "unit": "V"}
